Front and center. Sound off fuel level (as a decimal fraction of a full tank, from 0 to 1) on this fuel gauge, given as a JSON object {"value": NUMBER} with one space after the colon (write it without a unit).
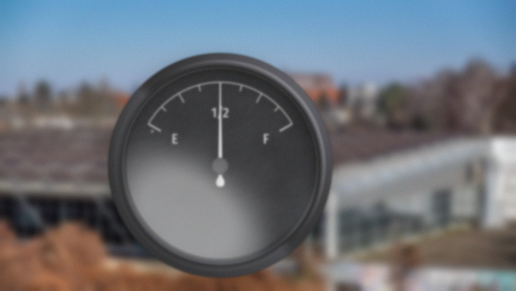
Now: {"value": 0.5}
